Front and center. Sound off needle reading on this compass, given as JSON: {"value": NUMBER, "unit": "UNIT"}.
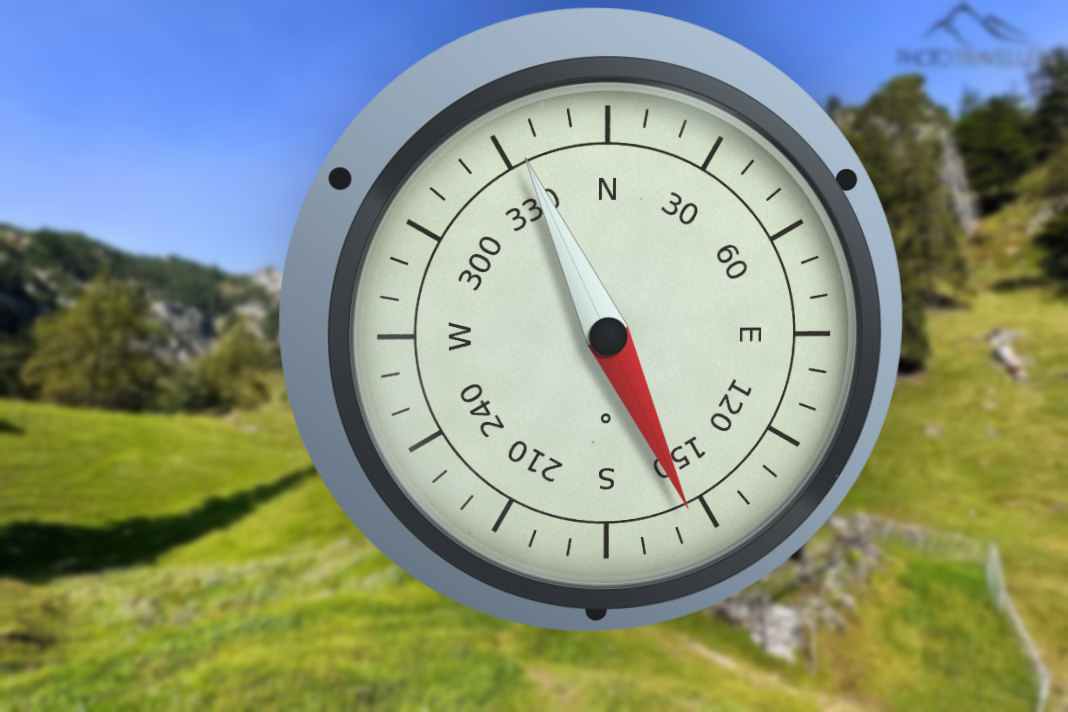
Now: {"value": 155, "unit": "°"}
